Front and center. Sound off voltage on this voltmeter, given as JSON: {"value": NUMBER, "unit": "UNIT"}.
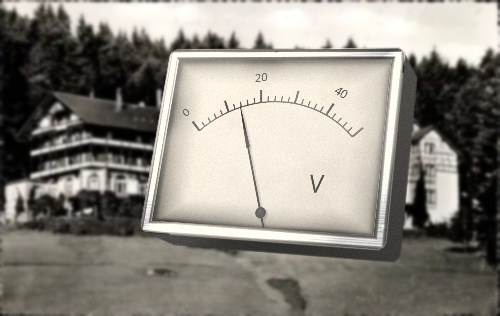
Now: {"value": 14, "unit": "V"}
